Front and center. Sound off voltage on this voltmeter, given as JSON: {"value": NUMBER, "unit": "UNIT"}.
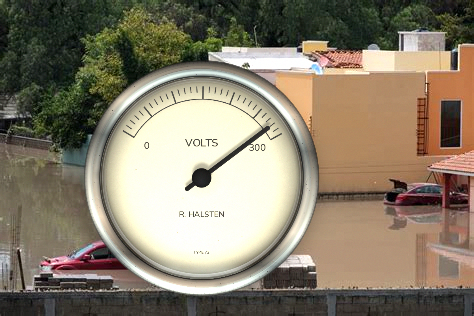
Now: {"value": 280, "unit": "V"}
